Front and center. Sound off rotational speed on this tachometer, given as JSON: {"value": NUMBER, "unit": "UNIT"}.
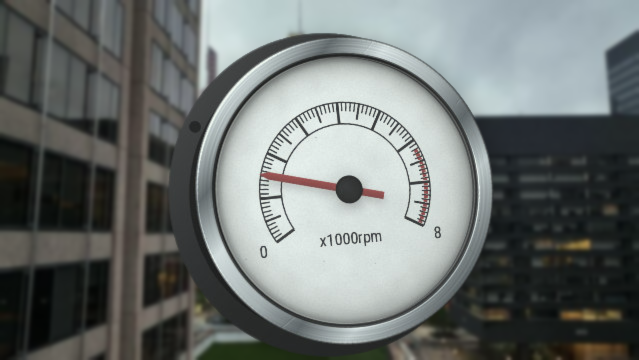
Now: {"value": 1500, "unit": "rpm"}
